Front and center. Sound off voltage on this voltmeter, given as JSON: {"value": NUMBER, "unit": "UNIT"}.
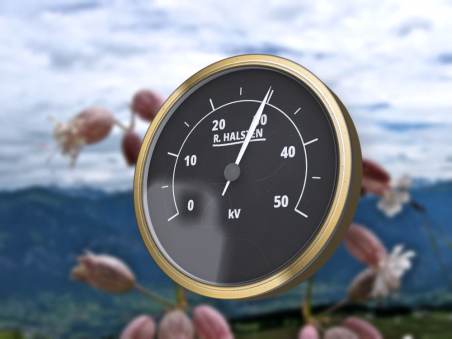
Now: {"value": 30, "unit": "kV"}
